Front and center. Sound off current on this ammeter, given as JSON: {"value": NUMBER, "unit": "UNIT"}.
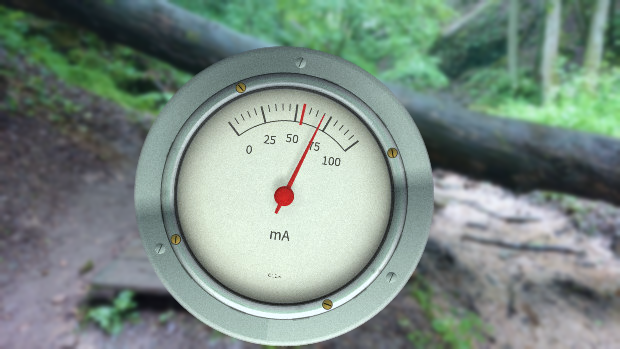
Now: {"value": 70, "unit": "mA"}
